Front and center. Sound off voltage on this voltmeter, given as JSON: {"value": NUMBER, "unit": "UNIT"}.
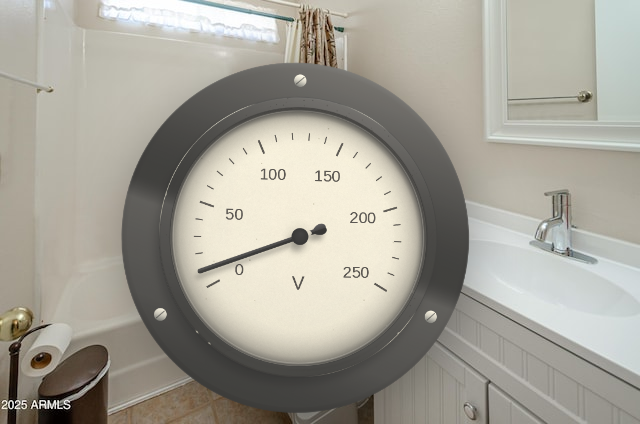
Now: {"value": 10, "unit": "V"}
